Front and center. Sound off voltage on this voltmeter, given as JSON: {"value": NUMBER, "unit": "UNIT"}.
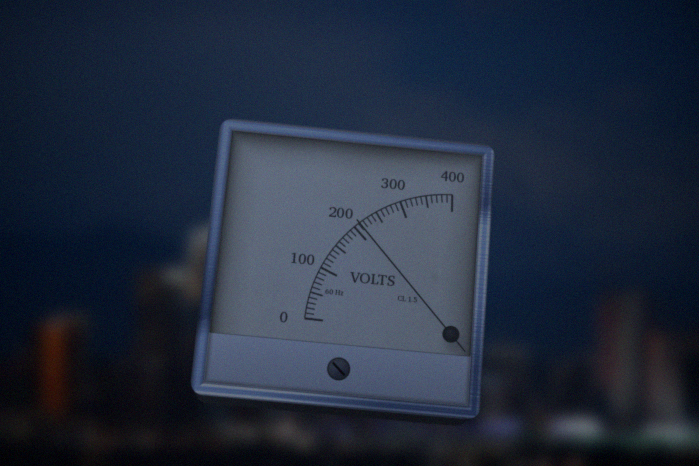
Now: {"value": 210, "unit": "V"}
